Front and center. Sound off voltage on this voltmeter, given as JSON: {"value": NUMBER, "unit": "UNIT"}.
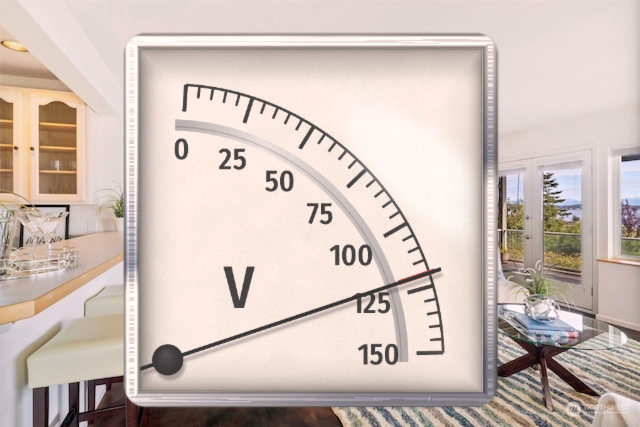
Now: {"value": 120, "unit": "V"}
